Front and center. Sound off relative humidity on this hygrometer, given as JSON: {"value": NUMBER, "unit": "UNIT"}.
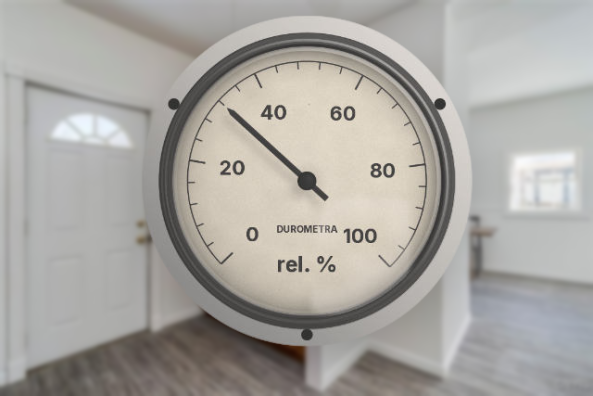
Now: {"value": 32, "unit": "%"}
